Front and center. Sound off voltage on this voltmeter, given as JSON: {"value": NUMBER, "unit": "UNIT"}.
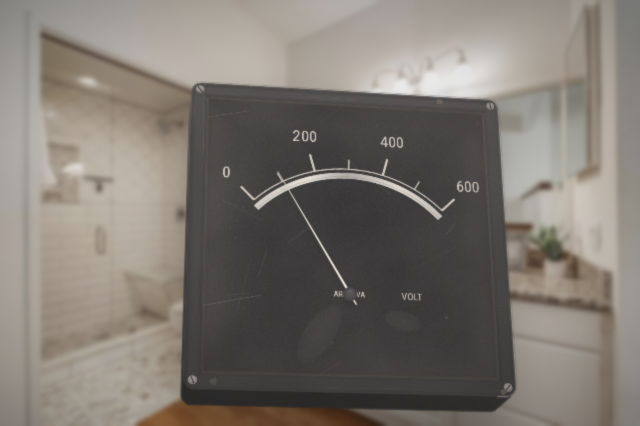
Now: {"value": 100, "unit": "V"}
